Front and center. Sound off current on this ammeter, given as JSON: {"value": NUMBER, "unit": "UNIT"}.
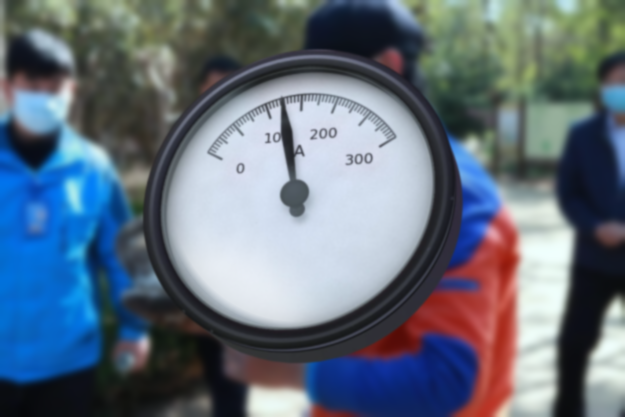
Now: {"value": 125, "unit": "A"}
